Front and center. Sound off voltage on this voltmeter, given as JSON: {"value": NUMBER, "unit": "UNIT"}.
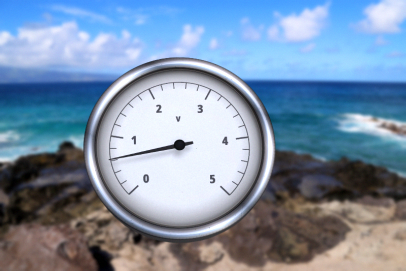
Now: {"value": 0.6, "unit": "V"}
